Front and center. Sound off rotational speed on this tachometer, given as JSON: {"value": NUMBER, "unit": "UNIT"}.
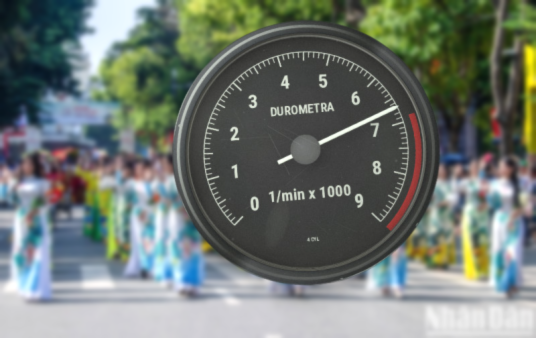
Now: {"value": 6700, "unit": "rpm"}
